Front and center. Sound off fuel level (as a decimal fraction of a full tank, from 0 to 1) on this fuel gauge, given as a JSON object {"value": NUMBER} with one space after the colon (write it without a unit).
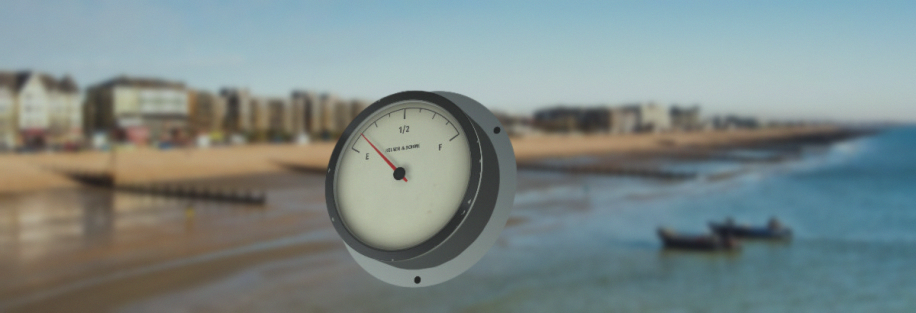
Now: {"value": 0.125}
